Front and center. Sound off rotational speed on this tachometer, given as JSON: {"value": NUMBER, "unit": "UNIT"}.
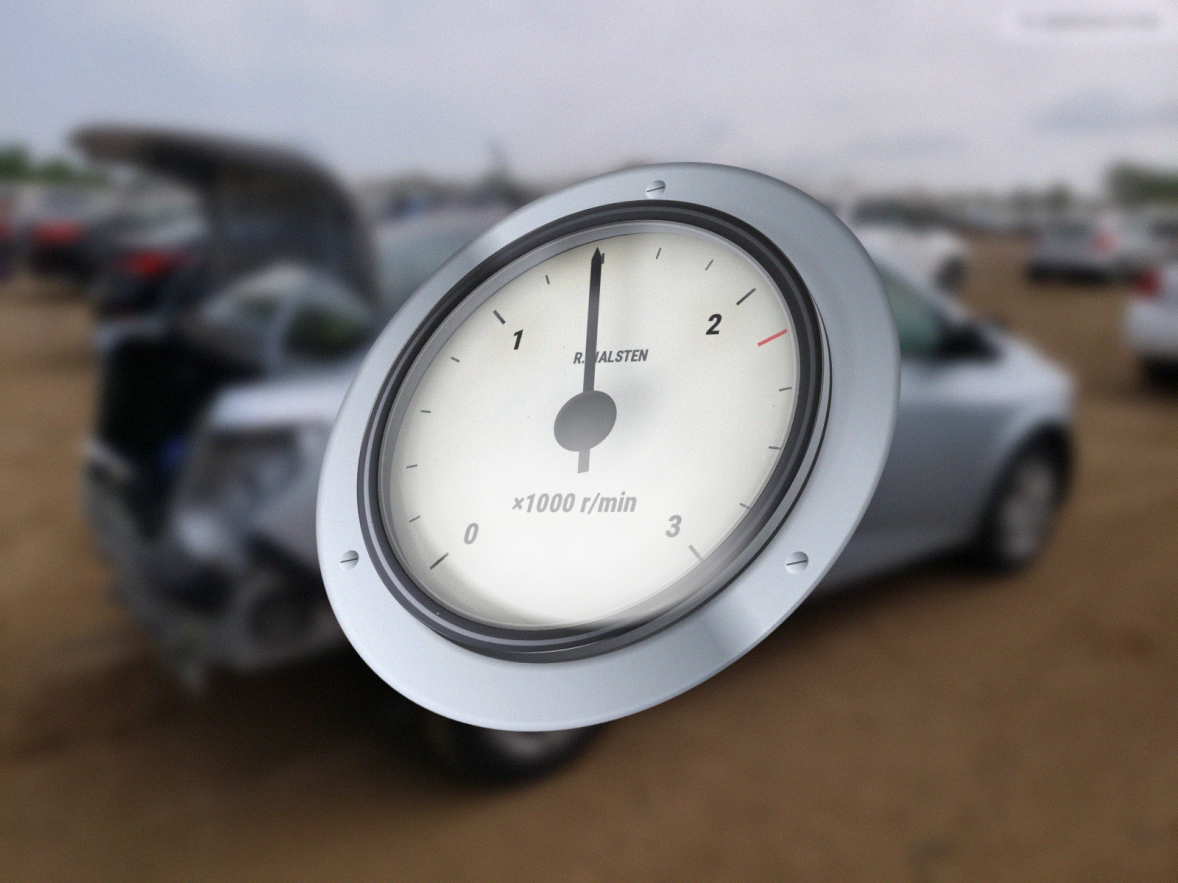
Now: {"value": 1400, "unit": "rpm"}
